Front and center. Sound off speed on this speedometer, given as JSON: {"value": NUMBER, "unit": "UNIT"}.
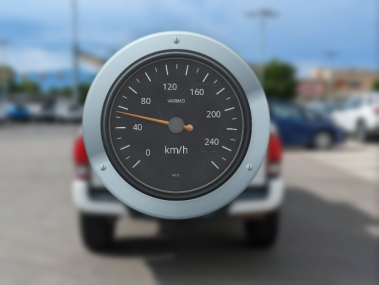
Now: {"value": 55, "unit": "km/h"}
